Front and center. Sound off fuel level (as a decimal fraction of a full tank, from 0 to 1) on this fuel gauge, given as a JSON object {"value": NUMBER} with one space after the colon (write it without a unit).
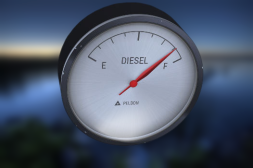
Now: {"value": 0.875}
